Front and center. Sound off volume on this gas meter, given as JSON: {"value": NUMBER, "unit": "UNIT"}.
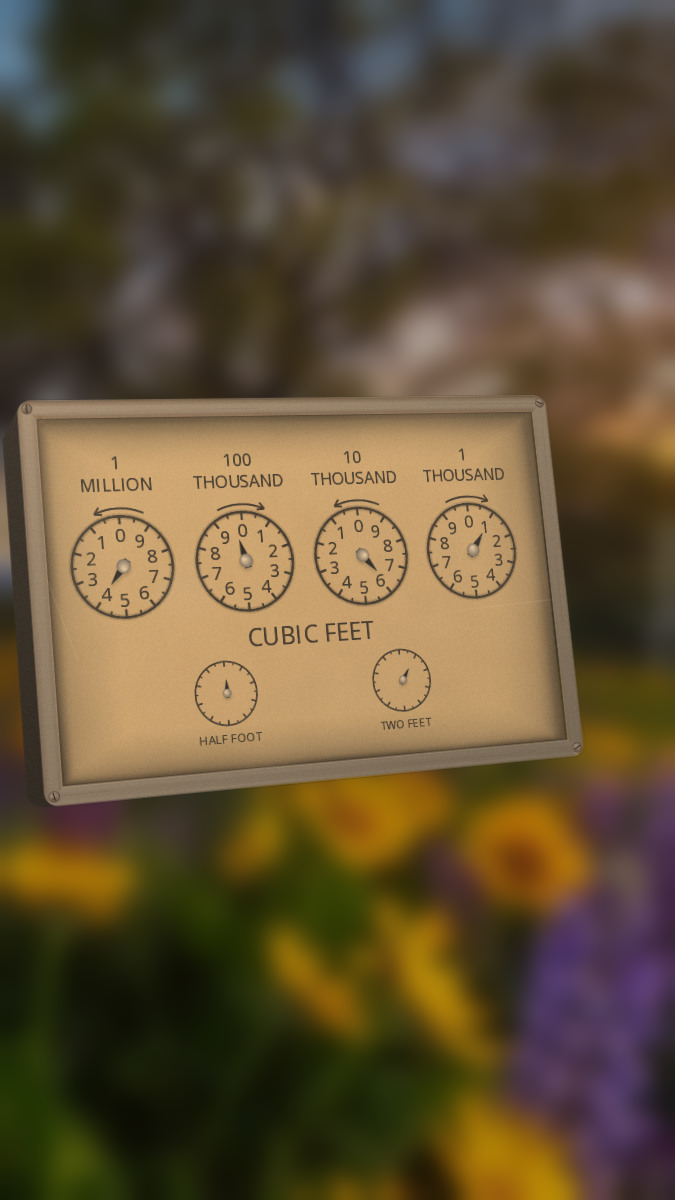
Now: {"value": 396100, "unit": "ft³"}
